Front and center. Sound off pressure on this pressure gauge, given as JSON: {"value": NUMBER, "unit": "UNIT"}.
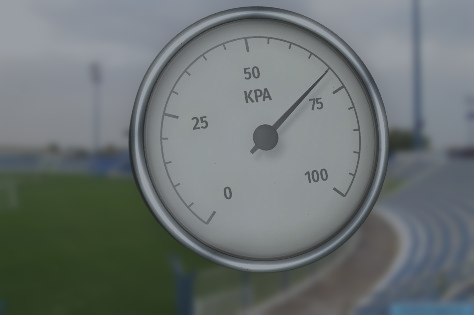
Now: {"value": 70, "unit": "kPa"}
